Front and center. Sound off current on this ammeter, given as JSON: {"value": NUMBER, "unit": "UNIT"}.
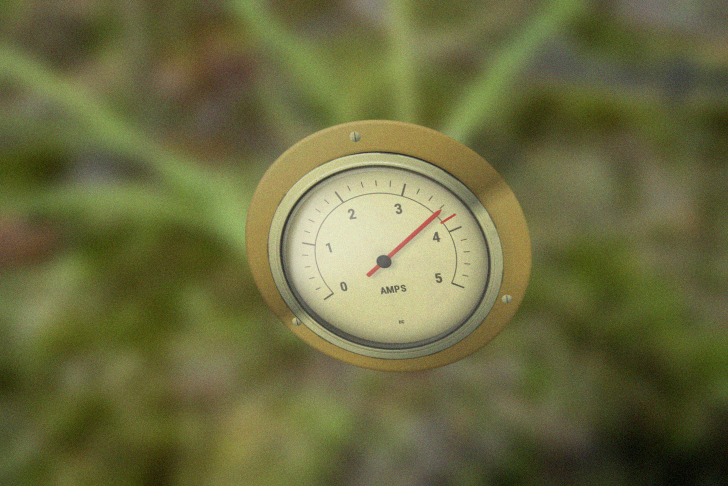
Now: {"value": 3.6, "unit": "A"}
